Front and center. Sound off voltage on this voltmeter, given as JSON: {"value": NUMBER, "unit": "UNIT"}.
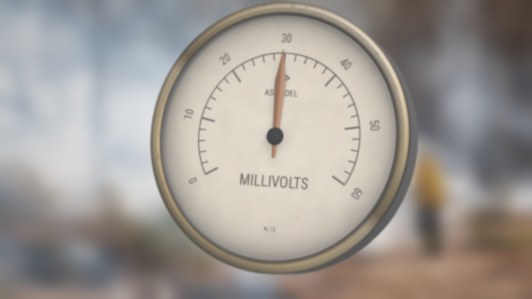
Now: {"value": 30, "unit": "mV"}
